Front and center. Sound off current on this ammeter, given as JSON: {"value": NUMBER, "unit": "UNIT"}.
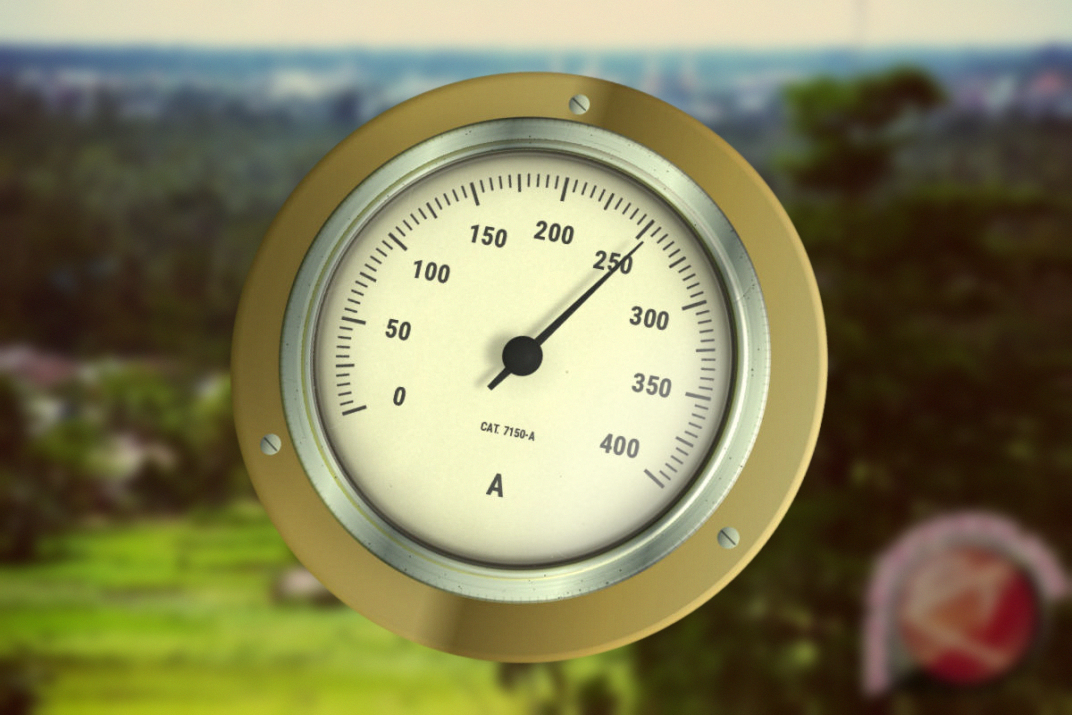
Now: {"value": 255, "unit": "A"}
